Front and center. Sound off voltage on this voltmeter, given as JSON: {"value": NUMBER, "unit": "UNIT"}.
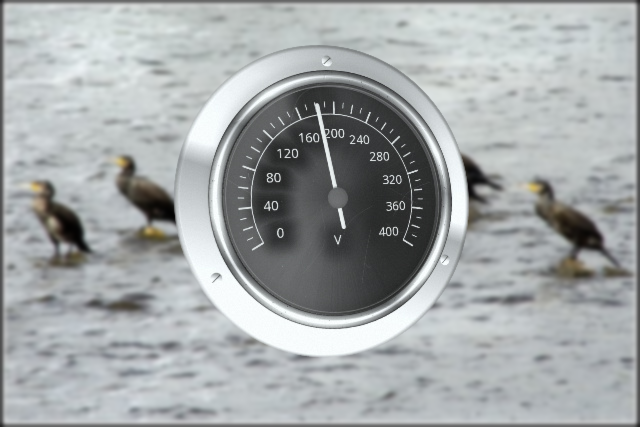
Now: {"value": 180, "unit": "V"}
